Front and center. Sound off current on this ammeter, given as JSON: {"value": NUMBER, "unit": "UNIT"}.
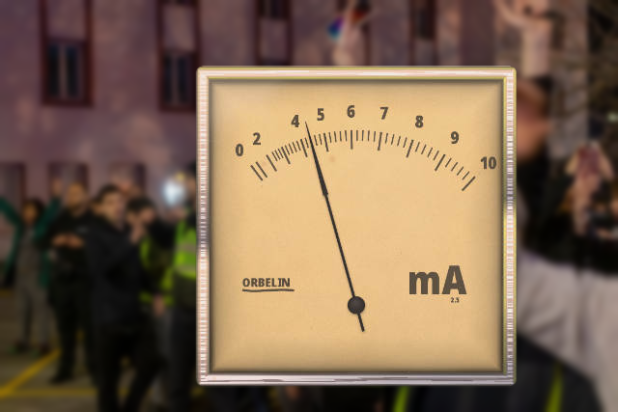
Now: {"value": 4.4, "unit": "mA"}
